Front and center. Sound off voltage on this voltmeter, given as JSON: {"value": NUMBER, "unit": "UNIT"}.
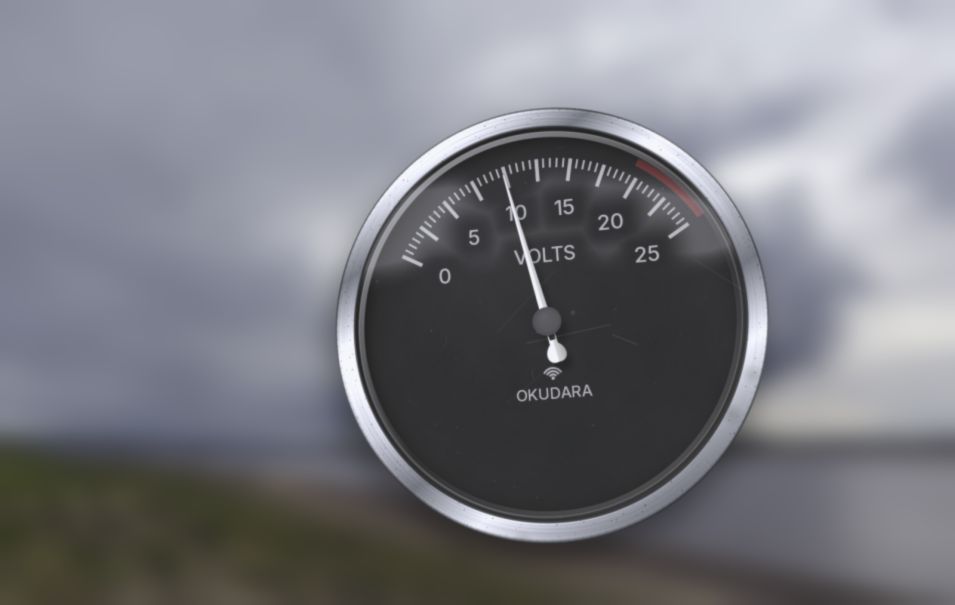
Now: {"value": 10, "unit": "V"}
